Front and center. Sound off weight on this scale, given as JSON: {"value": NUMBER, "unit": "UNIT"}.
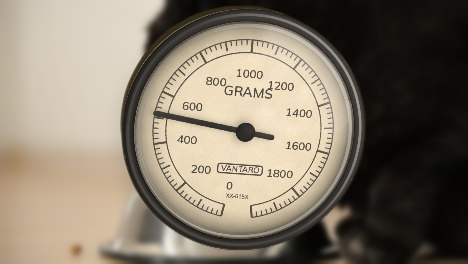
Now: {"value": 520, "unit": "g"}
